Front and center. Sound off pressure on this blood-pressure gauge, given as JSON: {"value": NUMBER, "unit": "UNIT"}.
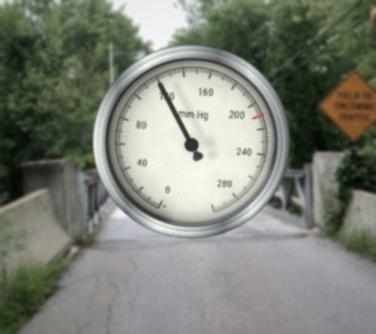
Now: {"value": 120, "unit": "mmHg"}
